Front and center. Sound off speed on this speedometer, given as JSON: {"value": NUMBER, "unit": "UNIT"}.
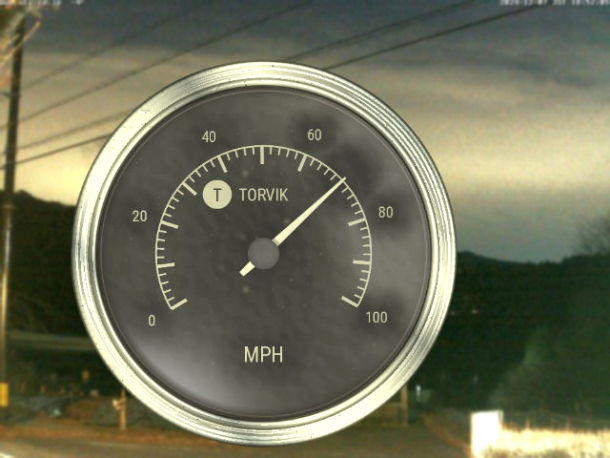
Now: {"value": 70, "unit": "mph"}
